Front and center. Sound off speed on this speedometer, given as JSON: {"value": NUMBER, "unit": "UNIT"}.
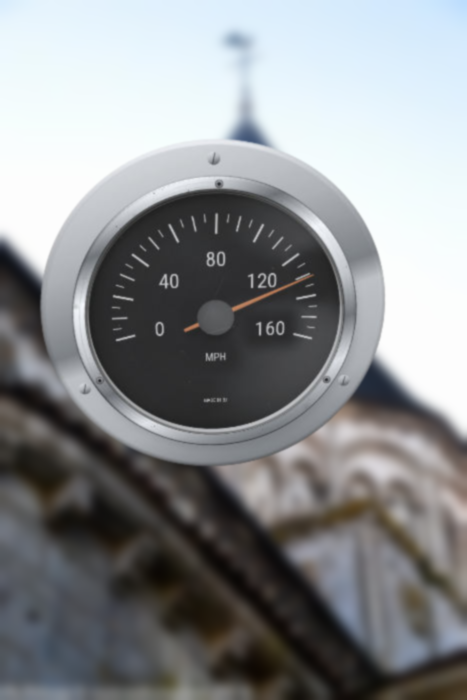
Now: {"value": 130, "unit": "mph"}
